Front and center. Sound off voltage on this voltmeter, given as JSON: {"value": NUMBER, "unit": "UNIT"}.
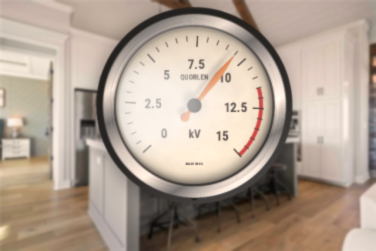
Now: {"value": 9.5, "unit": "kV"}
